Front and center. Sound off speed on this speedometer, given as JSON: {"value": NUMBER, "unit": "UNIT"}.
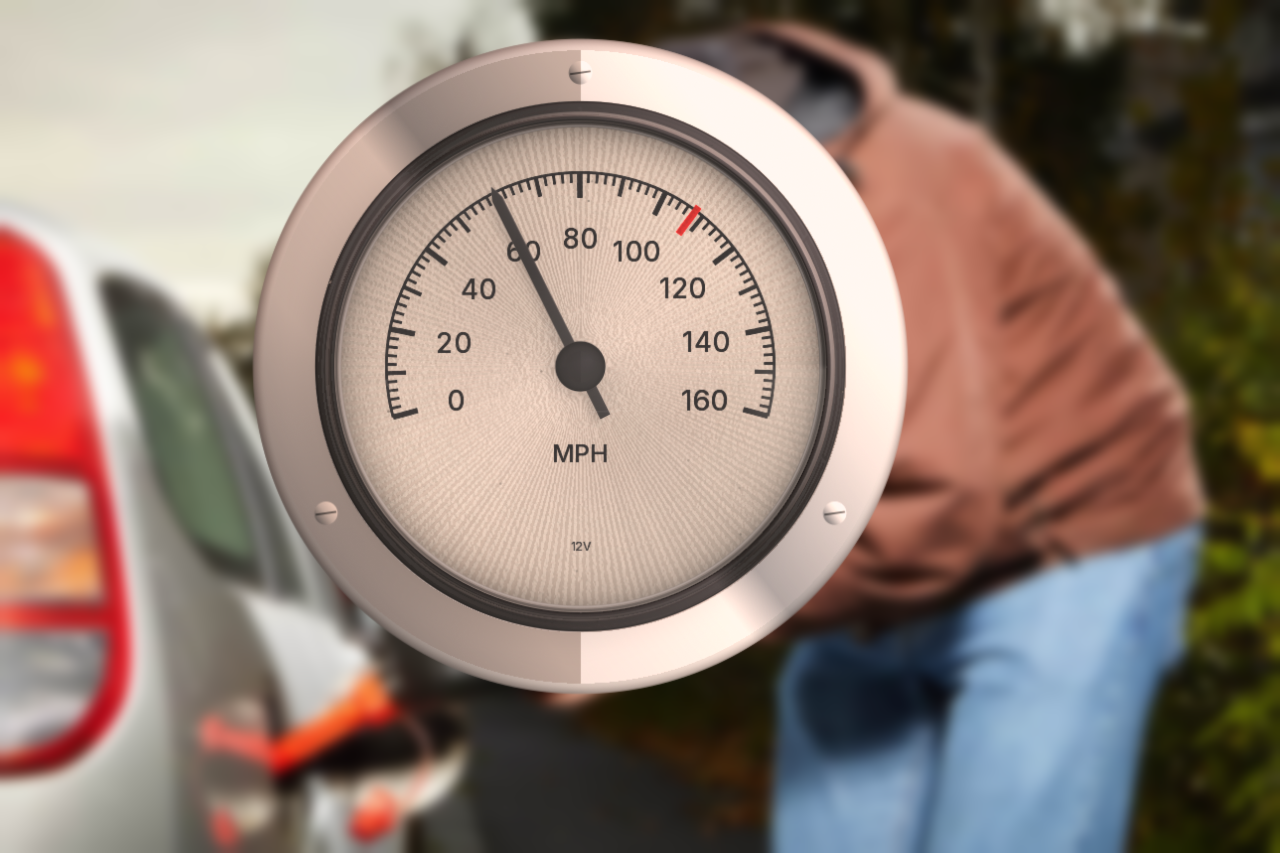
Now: {"value": 60, "unit": "mph"}
